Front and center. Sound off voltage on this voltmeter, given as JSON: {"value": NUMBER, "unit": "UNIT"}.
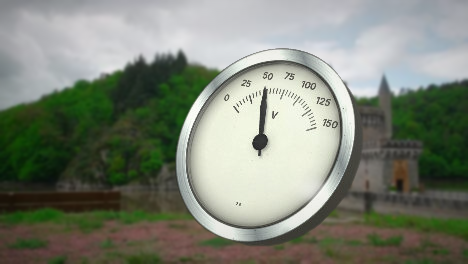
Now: {"value": 50, "unit": "V"}
